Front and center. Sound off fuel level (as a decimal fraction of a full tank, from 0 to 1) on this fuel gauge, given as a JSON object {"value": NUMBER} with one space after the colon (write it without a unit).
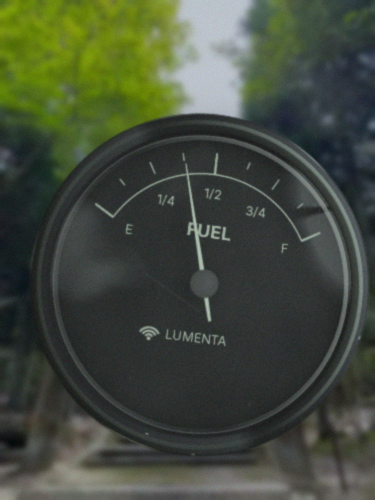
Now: {"value": 0.375}
